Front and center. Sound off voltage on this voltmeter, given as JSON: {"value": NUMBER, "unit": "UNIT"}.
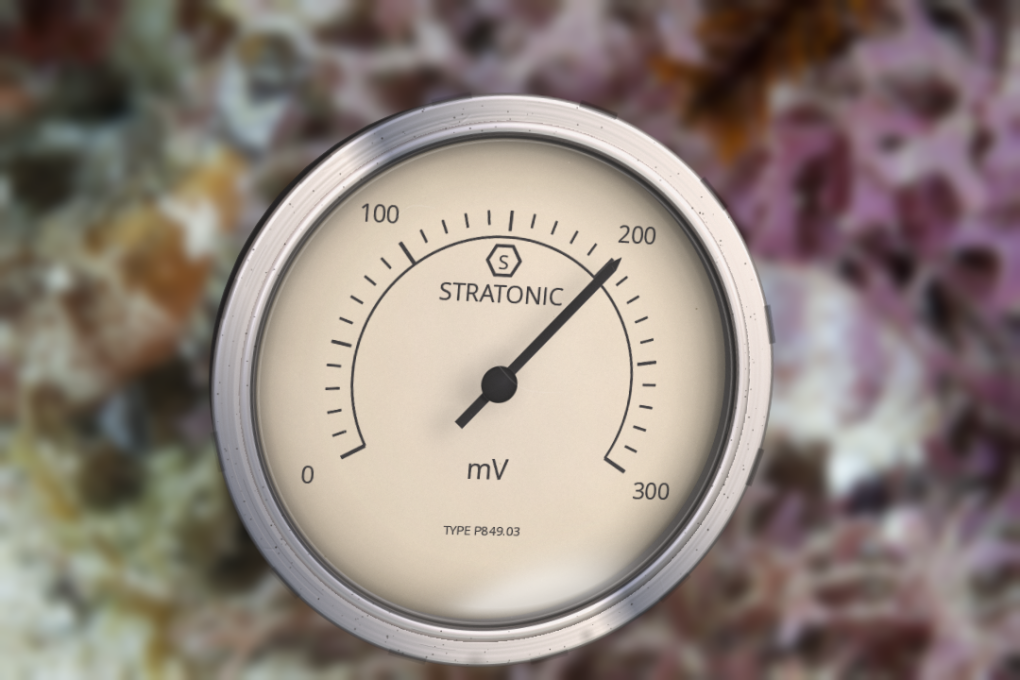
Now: {"value": 200, "unit": "mV"}
